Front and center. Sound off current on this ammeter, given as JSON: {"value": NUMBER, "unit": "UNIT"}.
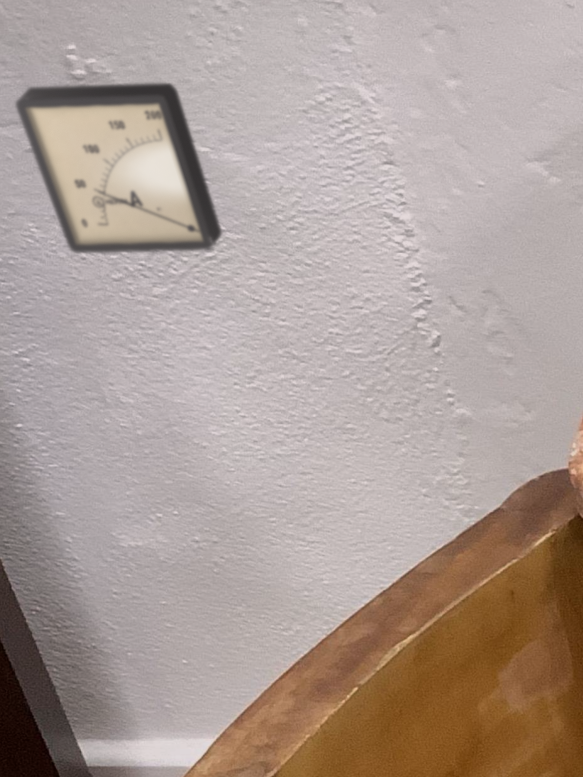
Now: {"value": 50, "unit": "A"}
